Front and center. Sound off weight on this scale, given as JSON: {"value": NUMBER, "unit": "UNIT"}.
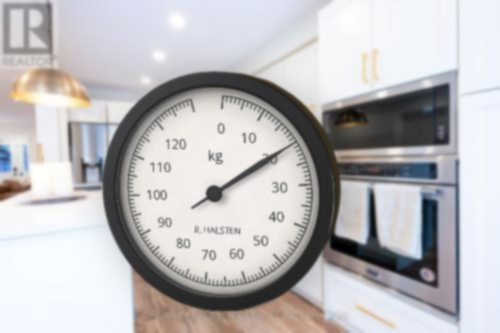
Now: {"value": 20, "unit": "kg"}
